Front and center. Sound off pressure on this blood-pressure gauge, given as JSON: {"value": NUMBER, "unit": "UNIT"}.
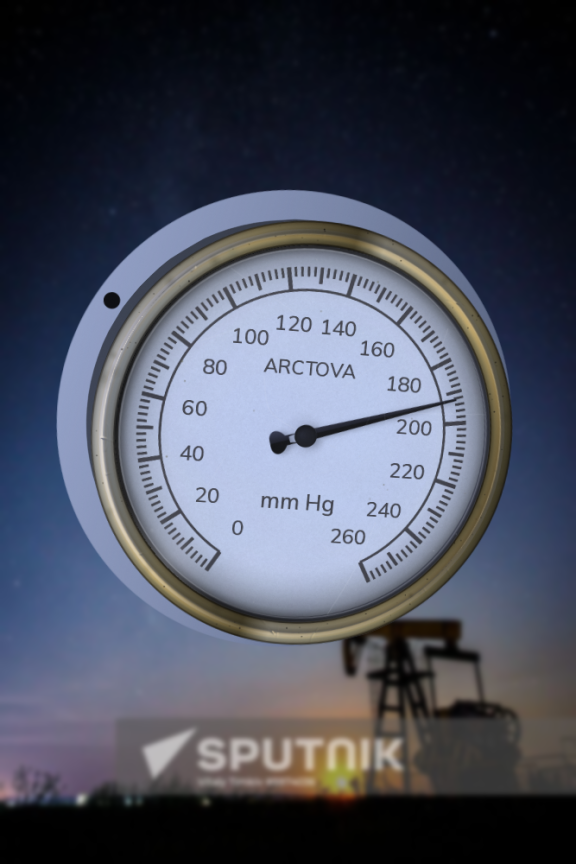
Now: {"value": 192, "unit": "mmHg"}
